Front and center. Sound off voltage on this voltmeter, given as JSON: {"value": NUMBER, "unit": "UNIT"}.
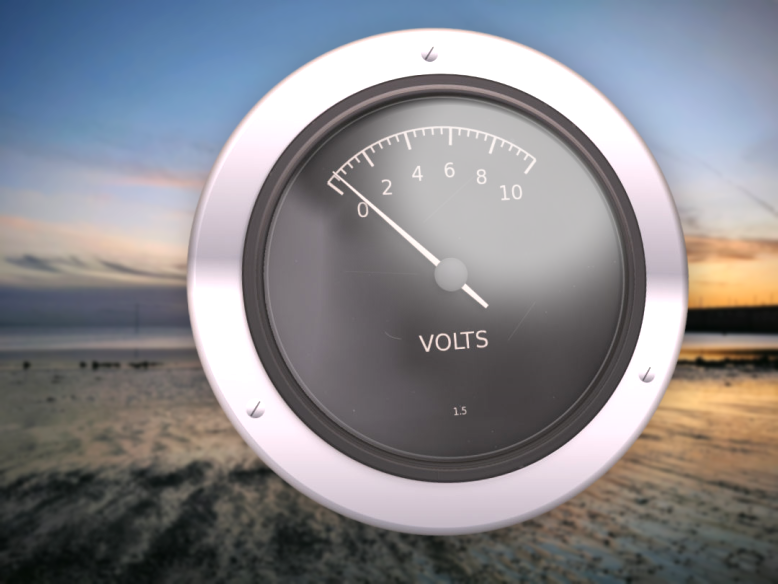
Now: {"value": 0.4, "unit": "V"}
